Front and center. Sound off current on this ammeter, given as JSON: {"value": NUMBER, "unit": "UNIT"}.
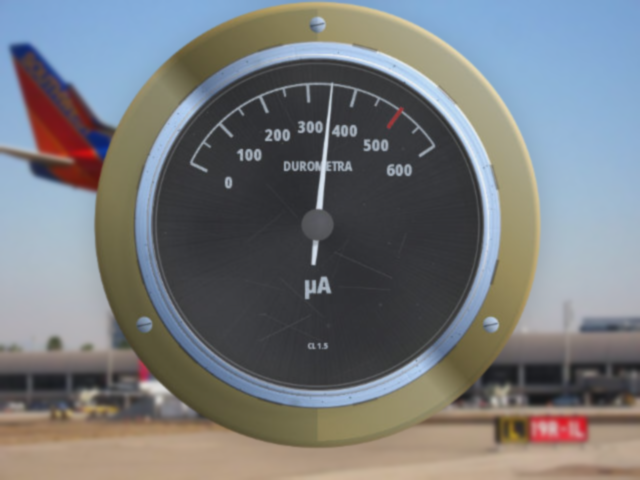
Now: {"value": 350, "unit": "µA"}
